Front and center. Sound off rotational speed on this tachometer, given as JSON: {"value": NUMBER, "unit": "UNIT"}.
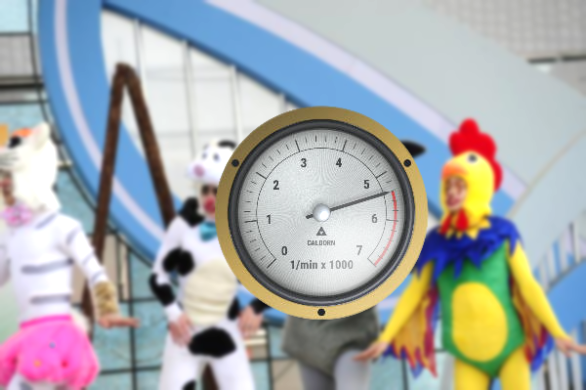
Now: {"value": 5400, "unit": "rpm"}
